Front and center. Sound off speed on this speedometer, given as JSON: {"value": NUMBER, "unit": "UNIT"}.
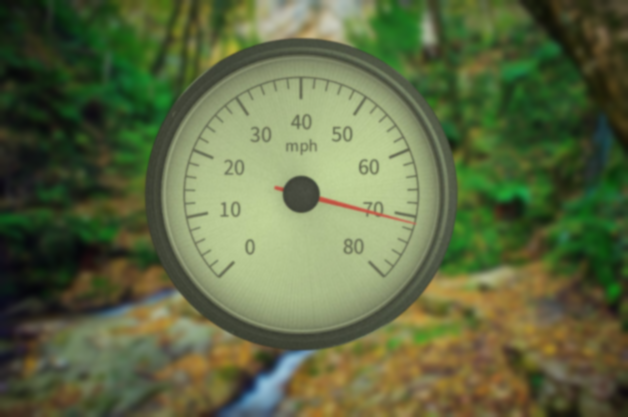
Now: {"value": 71, "unit": "mph"}
